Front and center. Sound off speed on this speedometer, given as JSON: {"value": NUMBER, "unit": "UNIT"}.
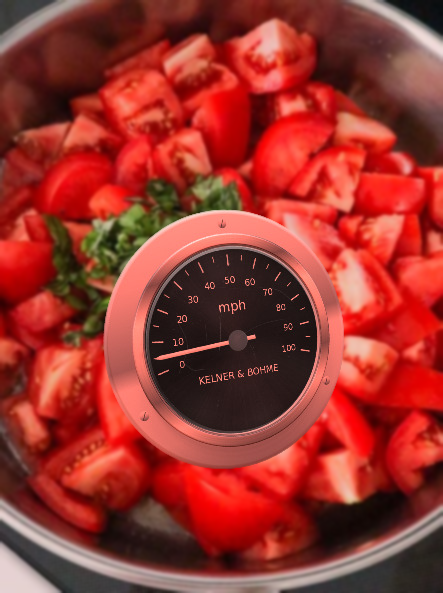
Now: {"value": 5, "unit": "mph"}
